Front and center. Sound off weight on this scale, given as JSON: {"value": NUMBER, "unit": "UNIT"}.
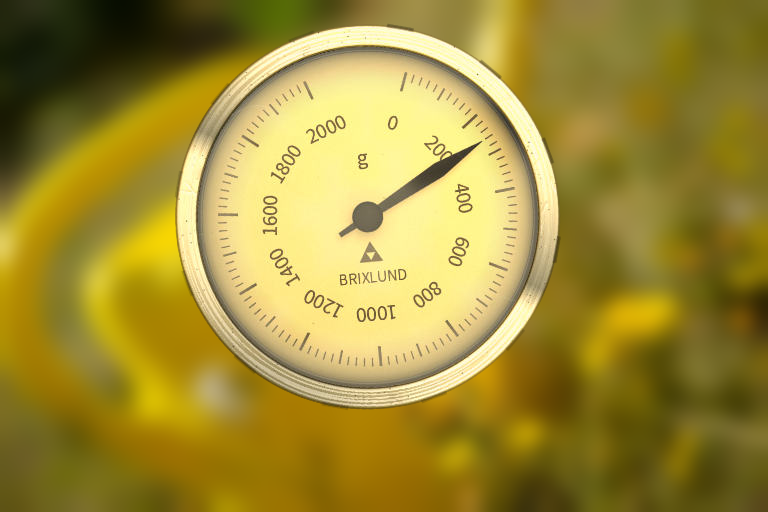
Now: {"value": 260, "unit": "g"}
